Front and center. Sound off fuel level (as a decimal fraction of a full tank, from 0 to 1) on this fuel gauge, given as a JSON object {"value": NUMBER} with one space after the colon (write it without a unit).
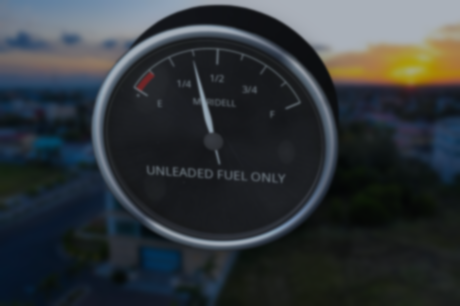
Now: {"value": 0.375}
